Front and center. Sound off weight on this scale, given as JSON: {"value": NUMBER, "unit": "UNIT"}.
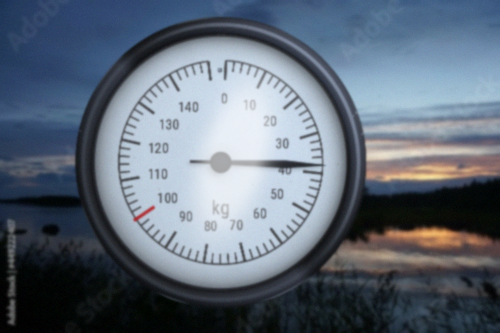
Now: {"value": 38, "unit": "kg"}
